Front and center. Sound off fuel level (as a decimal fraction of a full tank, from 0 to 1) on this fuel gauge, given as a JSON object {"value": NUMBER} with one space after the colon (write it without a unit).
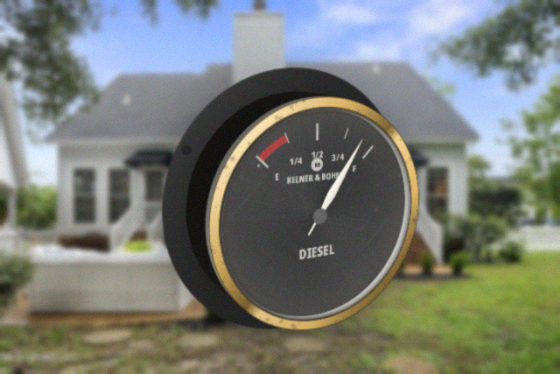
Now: {"value": 0.875}
